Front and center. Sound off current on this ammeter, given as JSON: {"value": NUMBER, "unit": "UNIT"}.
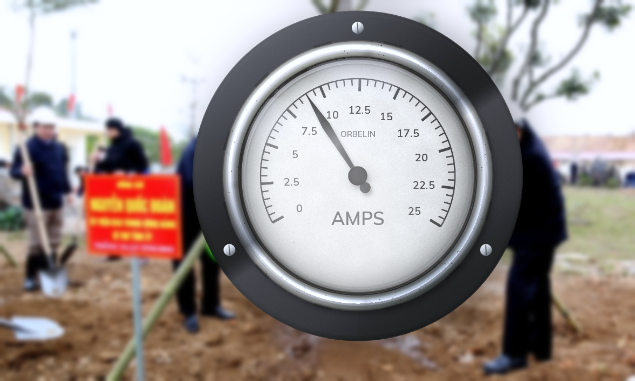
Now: {"value": 9, "unit": "A"}
